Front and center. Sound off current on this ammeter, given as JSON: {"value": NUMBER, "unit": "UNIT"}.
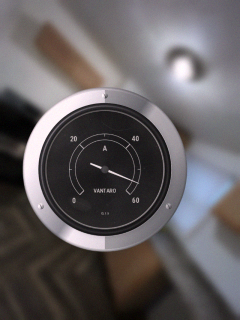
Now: {"value": 55, "unit": "A"}
